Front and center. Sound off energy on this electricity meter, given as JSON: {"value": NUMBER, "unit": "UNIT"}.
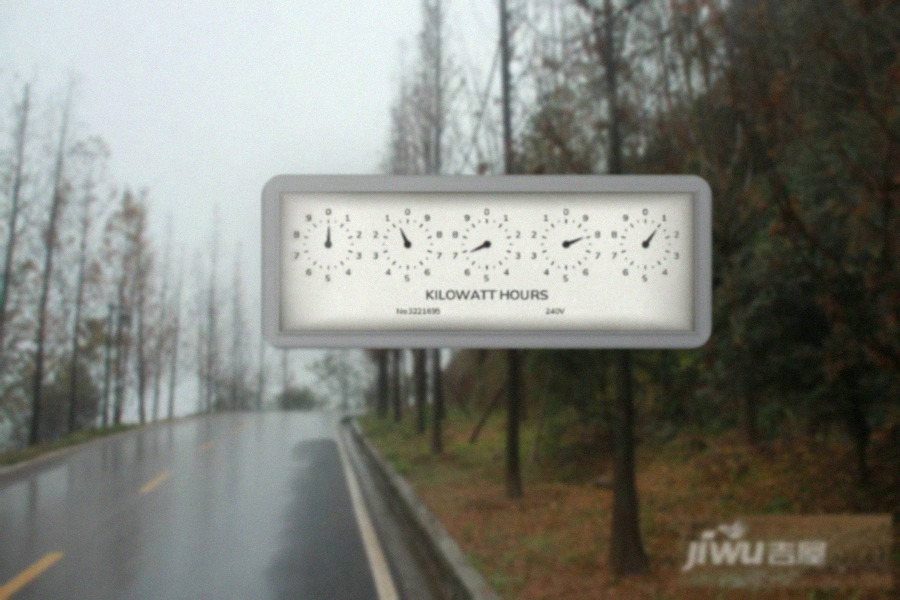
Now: {"value": 681, "unit": "kWh"}
